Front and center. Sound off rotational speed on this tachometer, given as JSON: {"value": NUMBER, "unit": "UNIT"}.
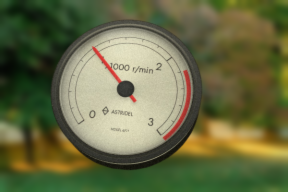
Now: {"value": 1000, "unit": "rpm"}
